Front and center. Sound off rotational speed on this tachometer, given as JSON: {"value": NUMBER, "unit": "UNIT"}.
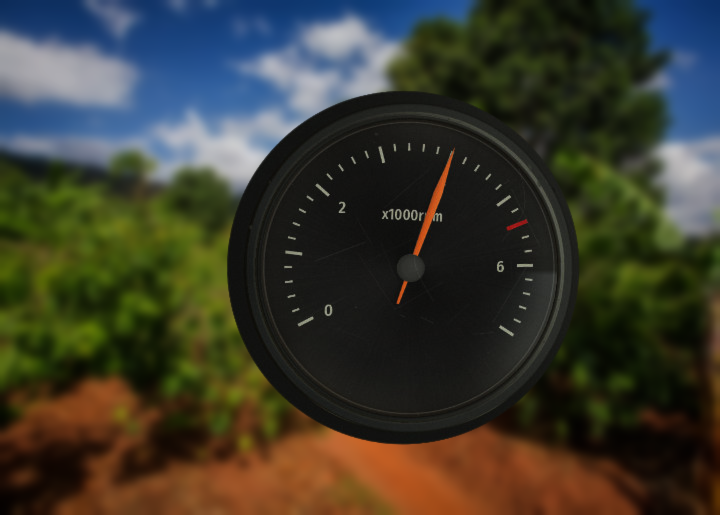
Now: {"value": 4000, "unit": "rpm"}
